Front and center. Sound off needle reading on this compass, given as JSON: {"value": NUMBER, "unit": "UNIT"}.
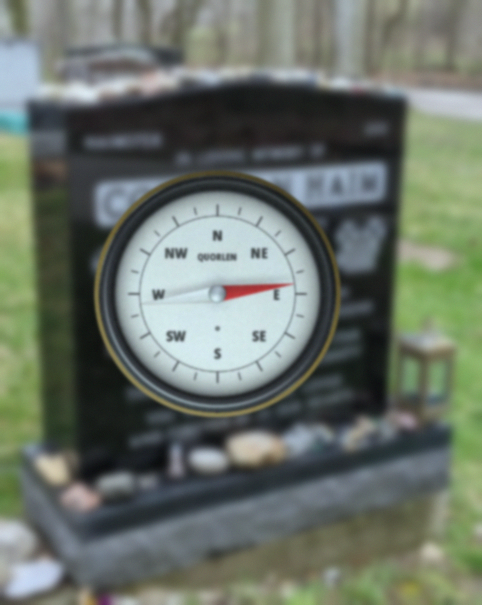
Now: {"value": 82.5, "unit": "°"}
